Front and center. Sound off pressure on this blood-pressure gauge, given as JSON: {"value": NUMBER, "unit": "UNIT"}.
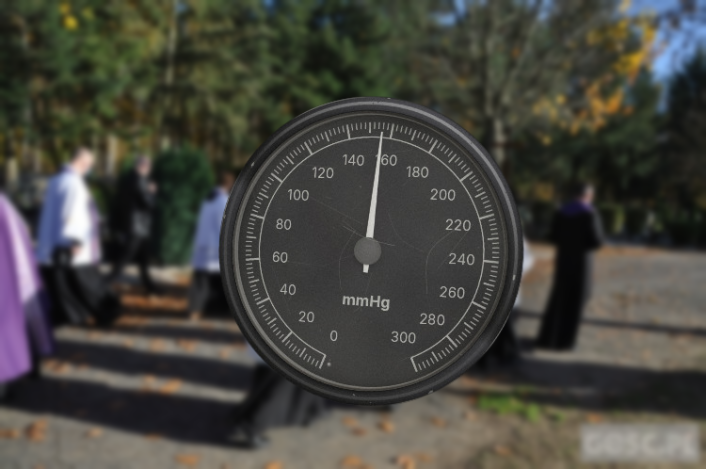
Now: {"value": 156, "unit": "mmHg"}
